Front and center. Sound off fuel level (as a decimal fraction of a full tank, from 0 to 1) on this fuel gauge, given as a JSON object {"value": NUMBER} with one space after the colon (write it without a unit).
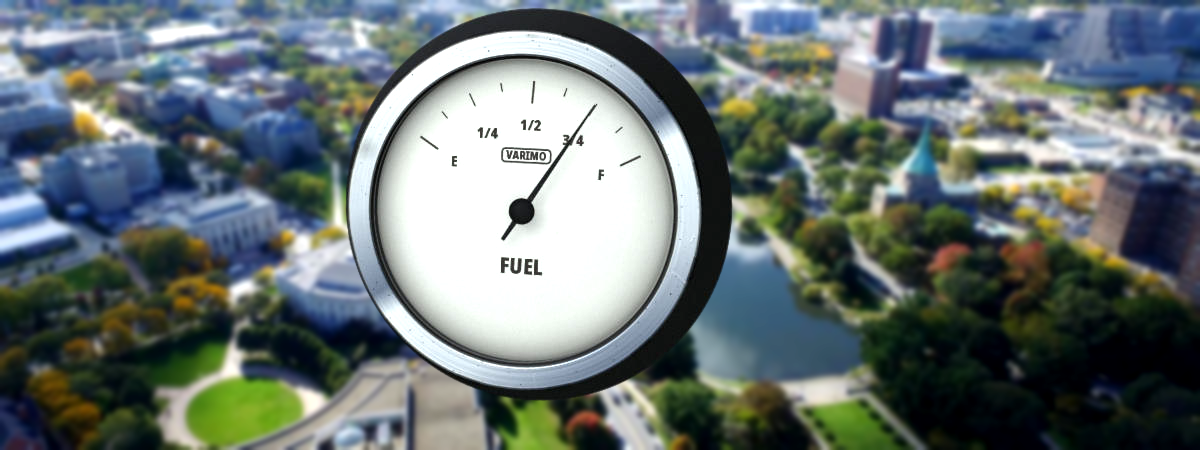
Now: {"value": 0.75}
